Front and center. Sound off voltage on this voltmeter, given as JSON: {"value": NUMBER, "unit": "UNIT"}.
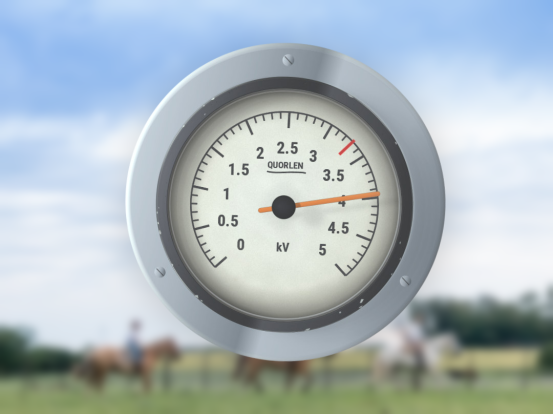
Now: {"value": 3.95, "unit": "kV"}
